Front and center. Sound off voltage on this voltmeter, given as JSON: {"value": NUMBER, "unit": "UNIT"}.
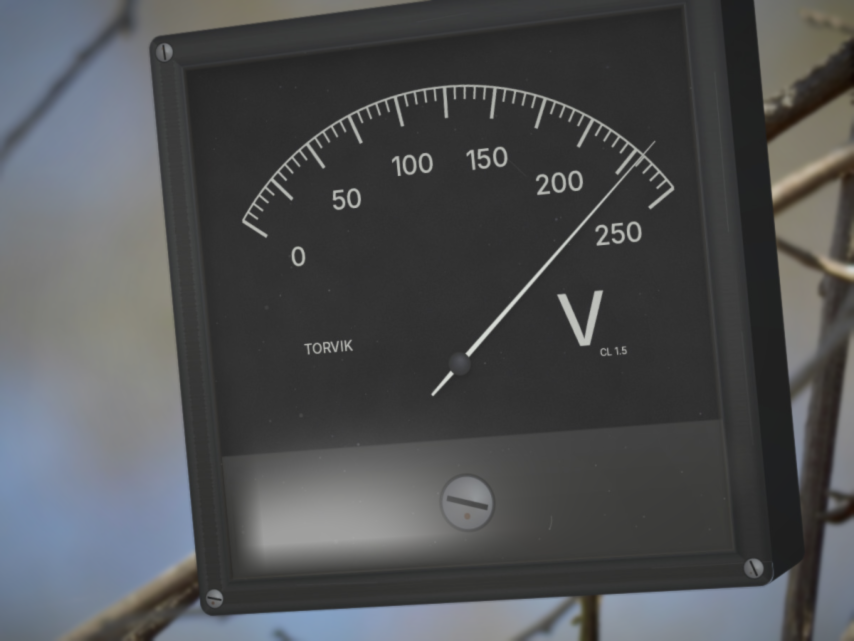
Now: {"value": 230, "unit": "V"}
